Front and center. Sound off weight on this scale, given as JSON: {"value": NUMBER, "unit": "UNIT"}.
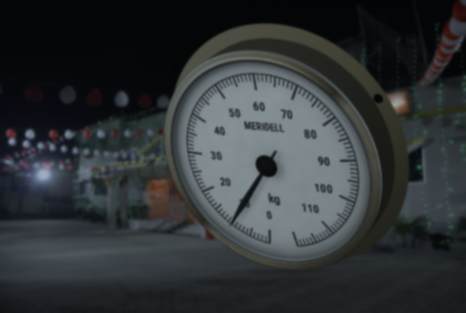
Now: {"value": 10, "unit": "kg"}
